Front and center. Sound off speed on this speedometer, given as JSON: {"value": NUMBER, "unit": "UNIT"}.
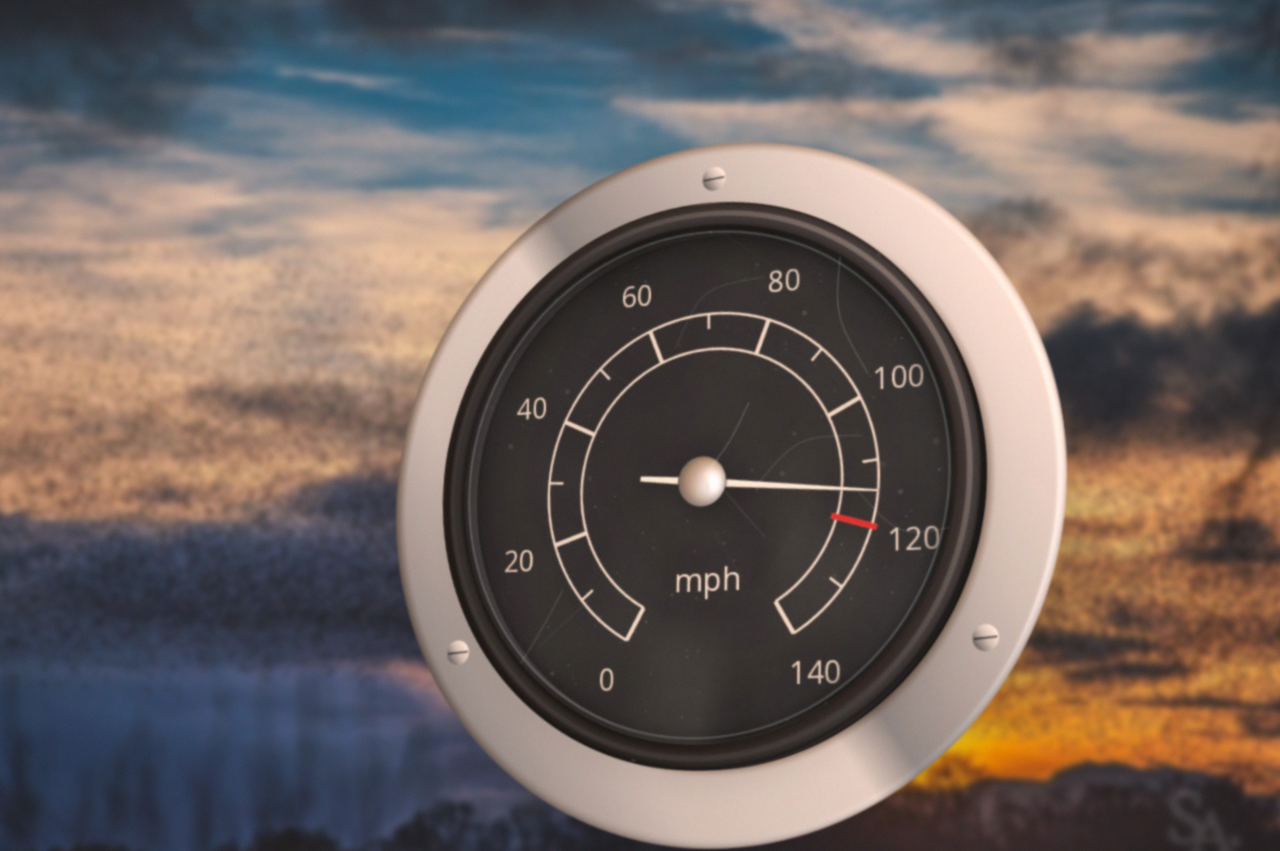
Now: {"value": 115, "unit": "mph"}
